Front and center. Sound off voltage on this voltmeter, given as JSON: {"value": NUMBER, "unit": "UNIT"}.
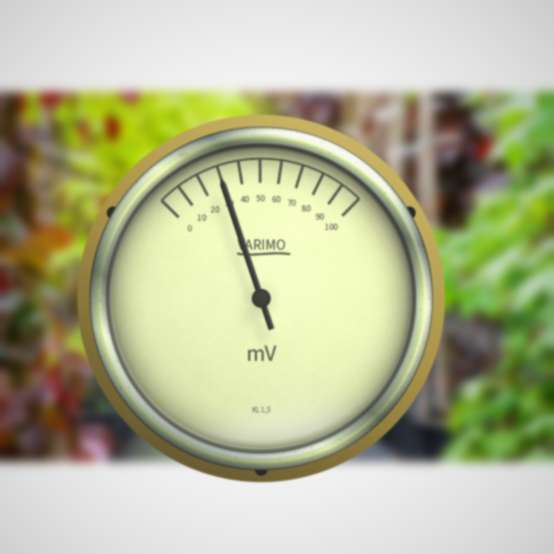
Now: {"value": 30, "unit": "mV"}
